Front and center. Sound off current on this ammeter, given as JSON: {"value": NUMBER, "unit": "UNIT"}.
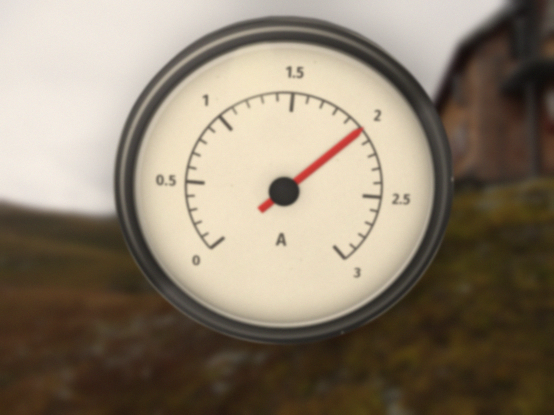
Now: {"value": 2, "unit": "A"}
